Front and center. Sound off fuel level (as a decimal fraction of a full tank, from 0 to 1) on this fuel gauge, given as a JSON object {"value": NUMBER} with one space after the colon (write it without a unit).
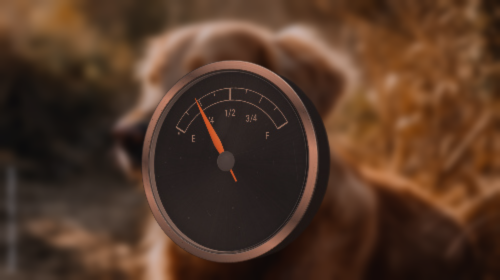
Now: {"value": 0.25}
